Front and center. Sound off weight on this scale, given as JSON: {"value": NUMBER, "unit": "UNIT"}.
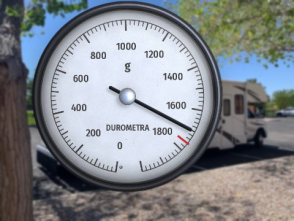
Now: {"value": 1700, "unit": "g"}
